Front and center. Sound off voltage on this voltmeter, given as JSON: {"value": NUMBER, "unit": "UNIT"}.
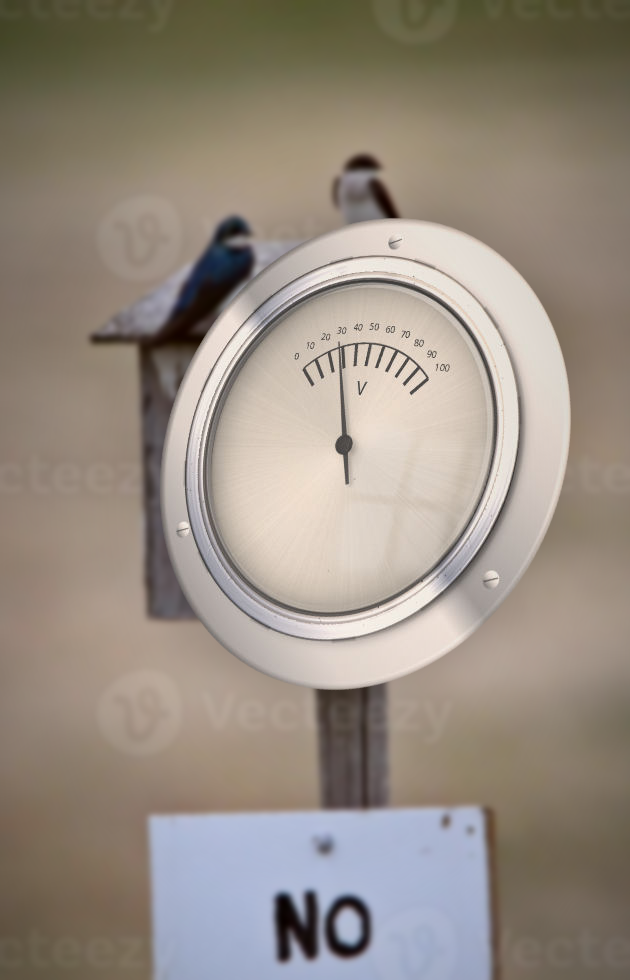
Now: {"value": 30, "unit": "V"}
